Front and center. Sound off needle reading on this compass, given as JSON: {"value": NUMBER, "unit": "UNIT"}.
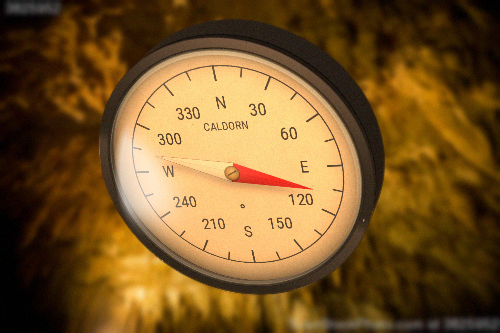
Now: {"value": 105, "unit": "°"}
